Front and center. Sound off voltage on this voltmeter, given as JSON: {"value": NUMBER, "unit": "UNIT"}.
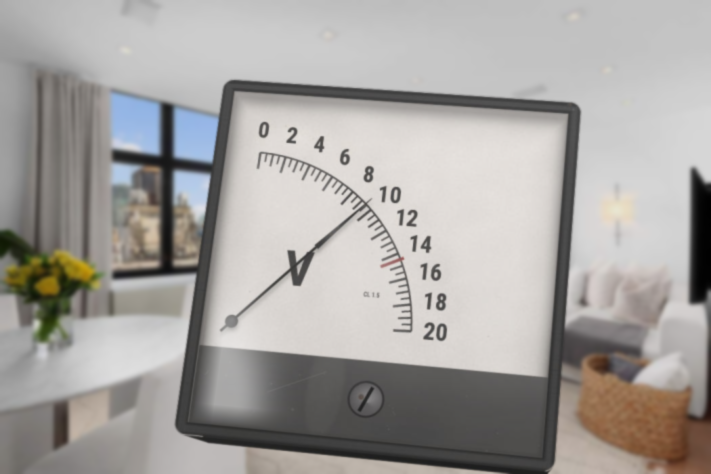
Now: {"value": 9.5, "unit": "V"}
